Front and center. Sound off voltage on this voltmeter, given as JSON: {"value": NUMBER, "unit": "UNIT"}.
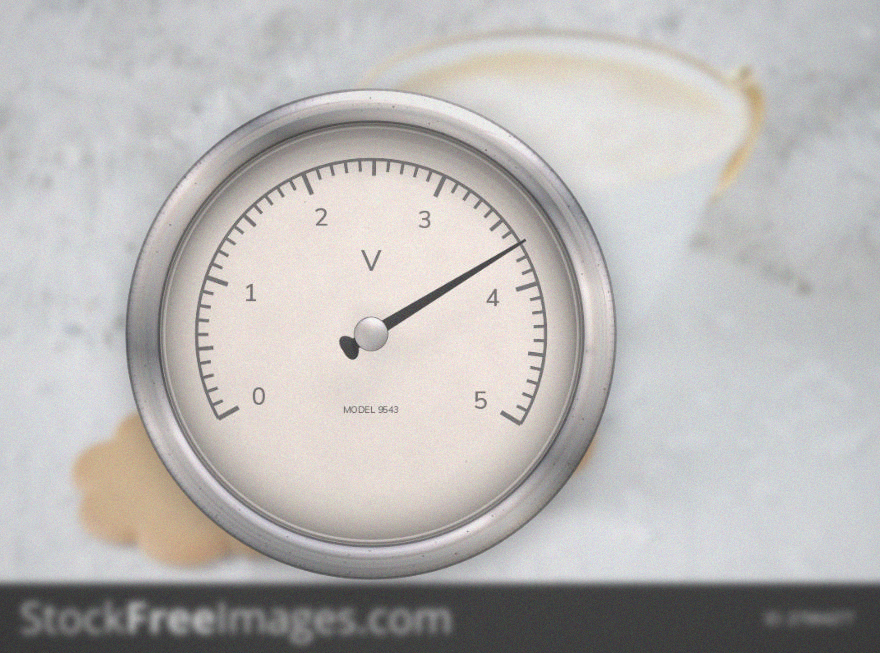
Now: {"value": 3.7, "unit": "V"}
